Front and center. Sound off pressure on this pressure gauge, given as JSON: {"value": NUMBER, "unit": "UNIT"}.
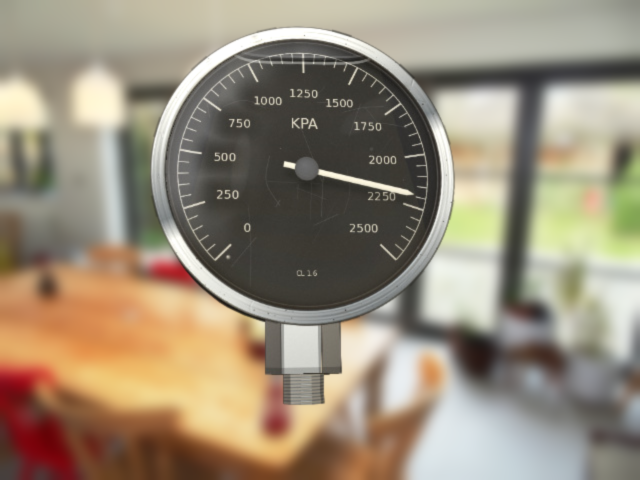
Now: {"value": 2200, "unit": "kPa"}
